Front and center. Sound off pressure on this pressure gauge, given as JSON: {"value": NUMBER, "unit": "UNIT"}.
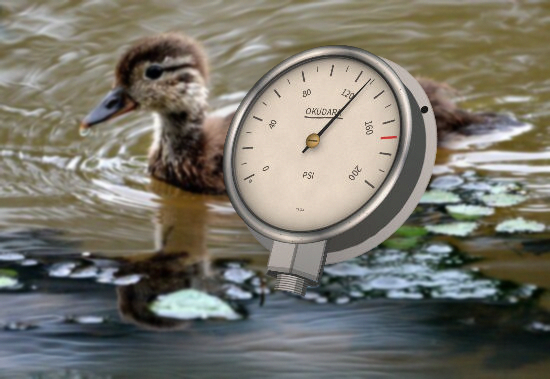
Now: {"value": 130, "unit": "psi"}
